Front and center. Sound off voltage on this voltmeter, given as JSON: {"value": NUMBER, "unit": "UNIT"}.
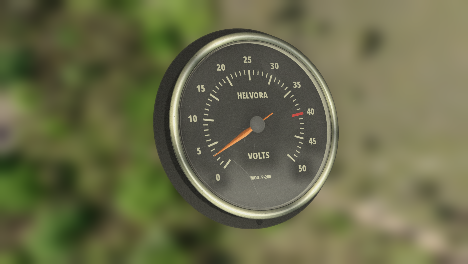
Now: {"value": 3, "unit": "V"}
